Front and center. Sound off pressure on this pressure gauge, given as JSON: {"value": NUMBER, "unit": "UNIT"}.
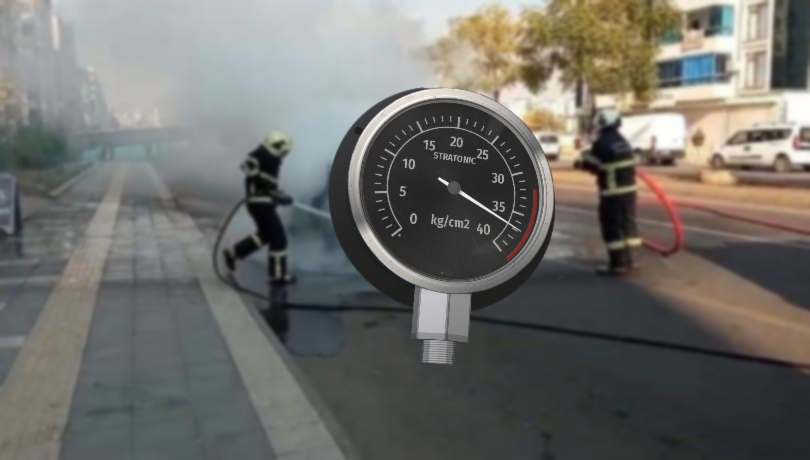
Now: {"value": 37, "unit": "kg/cm²"}
